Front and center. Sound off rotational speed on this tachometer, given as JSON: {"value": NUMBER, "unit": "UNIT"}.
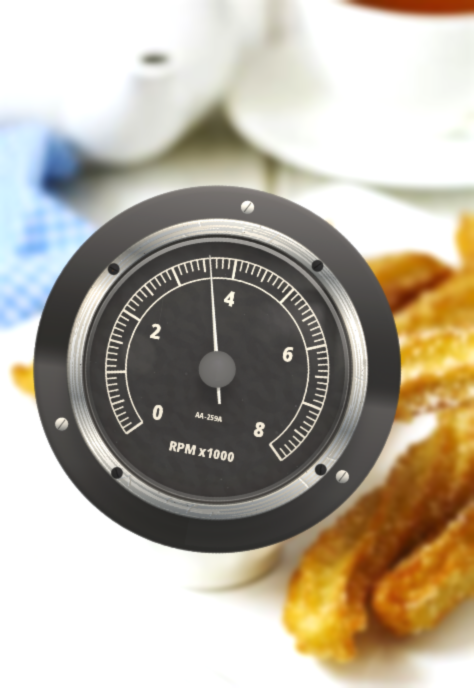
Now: {"value": 3600, "unit": "rpm"}
